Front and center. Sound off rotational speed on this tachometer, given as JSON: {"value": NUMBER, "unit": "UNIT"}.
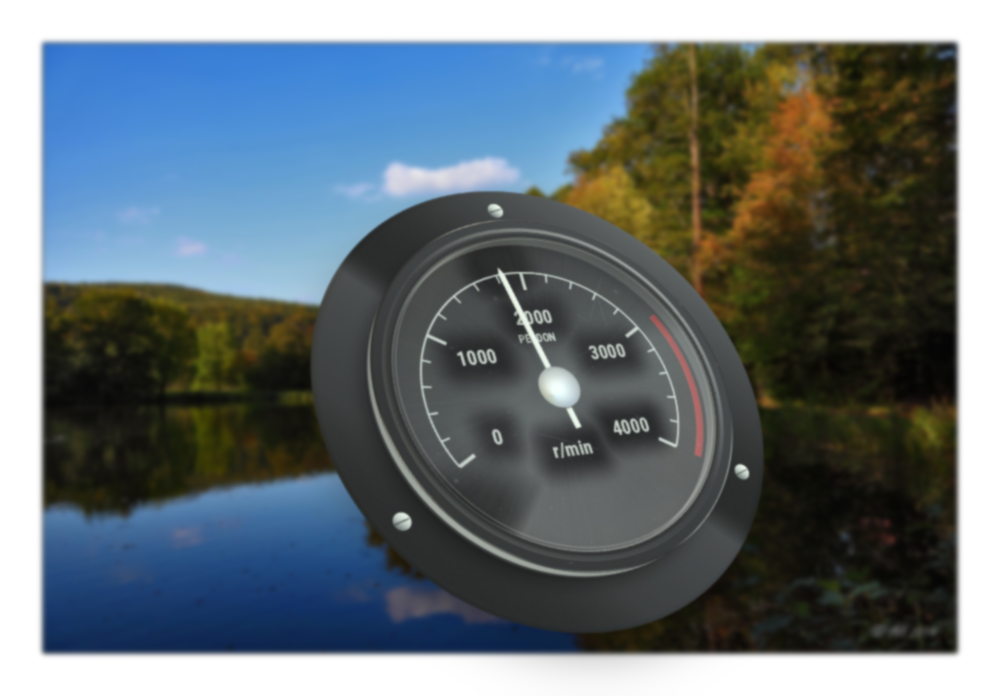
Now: {"value": 1800, "unit": "rpm"}
